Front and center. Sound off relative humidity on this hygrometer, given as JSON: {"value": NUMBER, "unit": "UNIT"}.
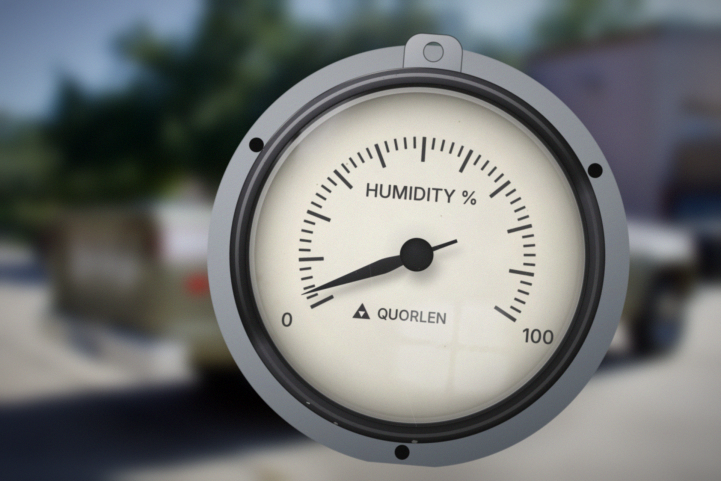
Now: {"value": 3, "unit": "%"}
